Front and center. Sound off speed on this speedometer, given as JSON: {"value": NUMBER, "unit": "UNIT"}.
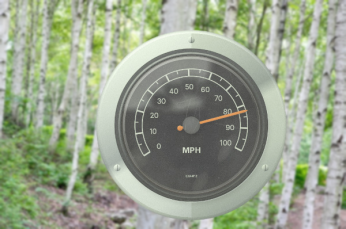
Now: {"value": 82.5, "unit": "mph"}
